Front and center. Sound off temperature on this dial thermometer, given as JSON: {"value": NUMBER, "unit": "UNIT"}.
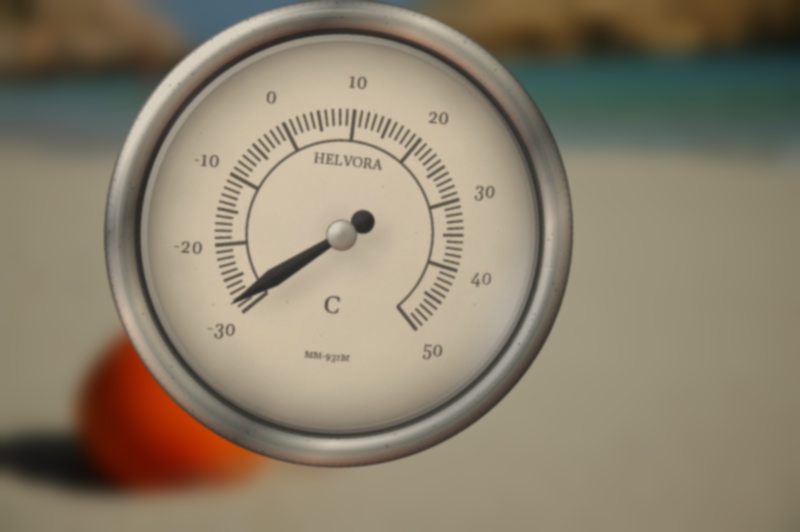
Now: {"value": -28, "unit": "°C"}
